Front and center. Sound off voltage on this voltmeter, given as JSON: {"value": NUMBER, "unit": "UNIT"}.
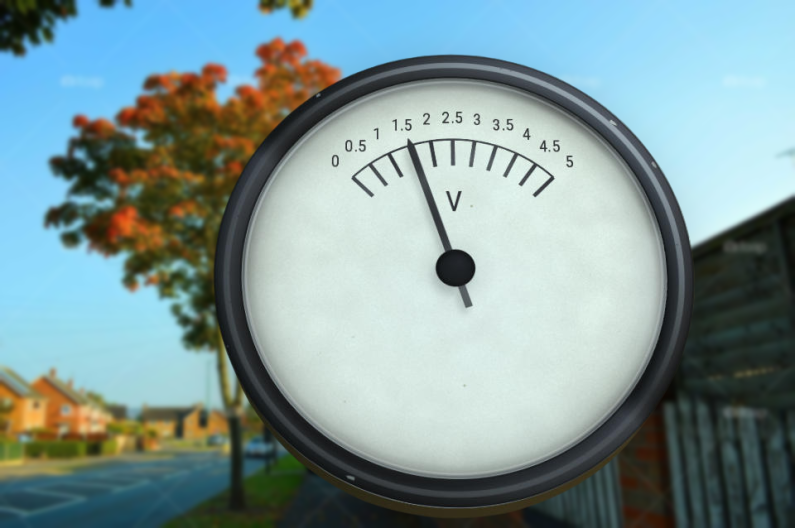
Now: {"value": 1.5, "unit": "V"}
